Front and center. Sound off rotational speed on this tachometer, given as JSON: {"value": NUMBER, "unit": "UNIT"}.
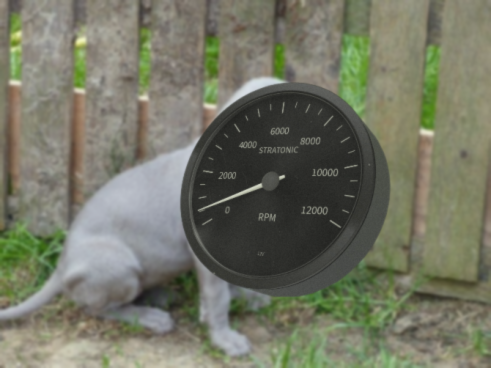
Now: {"value": 500, "unit": "rpm"}
